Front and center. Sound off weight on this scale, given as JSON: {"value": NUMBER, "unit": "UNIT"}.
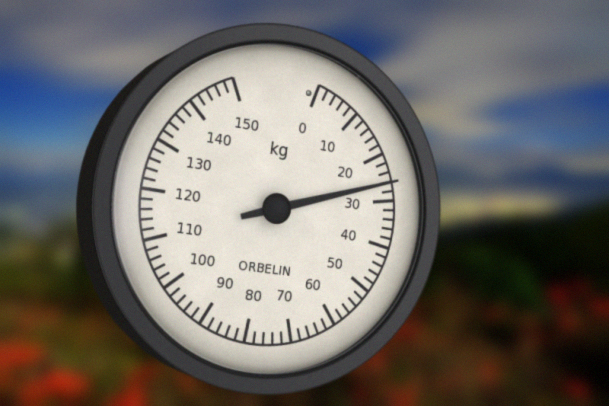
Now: {"value": 26, "unit": "kg"}
